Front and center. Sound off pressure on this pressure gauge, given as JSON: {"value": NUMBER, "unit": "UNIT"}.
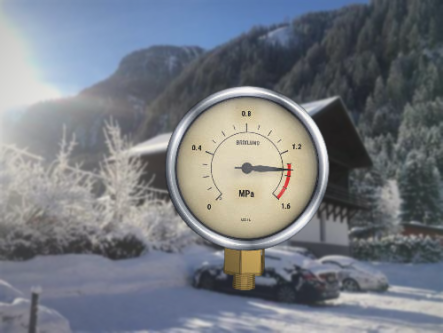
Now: {"value": 1.35, "unit": "MPa"}
